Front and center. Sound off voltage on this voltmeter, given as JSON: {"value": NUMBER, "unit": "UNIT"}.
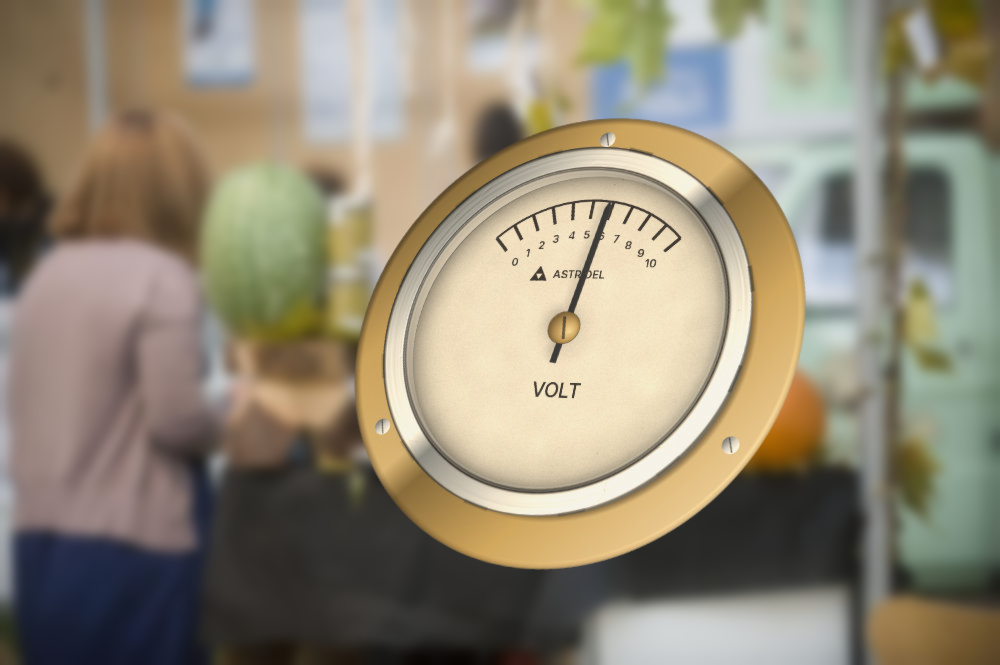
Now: {"value": 6, "unit": "V"}
